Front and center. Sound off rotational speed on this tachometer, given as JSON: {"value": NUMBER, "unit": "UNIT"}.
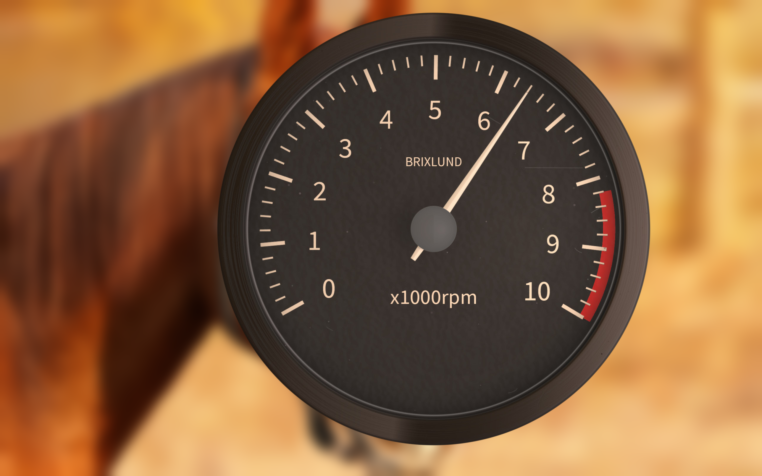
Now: {"value": 6400, "unit": "rpm"}
